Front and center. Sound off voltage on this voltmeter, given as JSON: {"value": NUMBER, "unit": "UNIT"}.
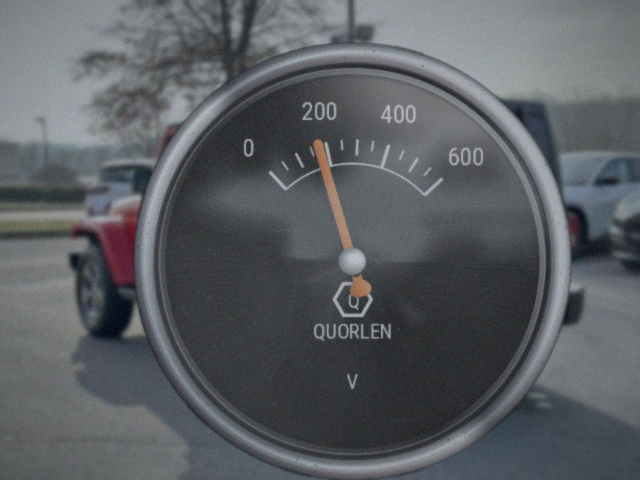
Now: {"value": 175, "unit": "V"}
